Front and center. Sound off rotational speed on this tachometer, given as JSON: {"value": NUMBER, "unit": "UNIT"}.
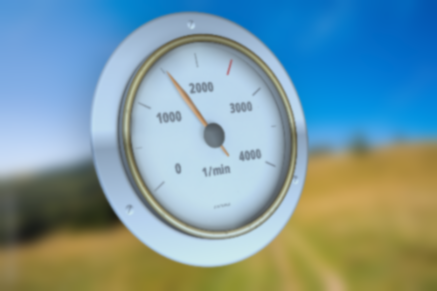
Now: {"value": 1500, "unit": "rpm"}
